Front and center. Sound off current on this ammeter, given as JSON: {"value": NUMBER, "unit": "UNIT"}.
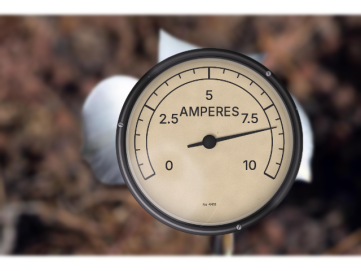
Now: {"value": 8.25, "unit": "A"}
